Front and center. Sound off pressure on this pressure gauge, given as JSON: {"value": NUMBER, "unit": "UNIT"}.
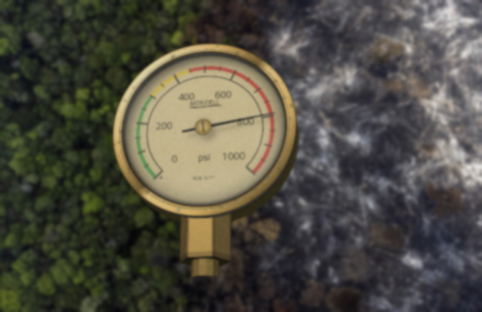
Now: {"value": 800, "unit": "psi"}
